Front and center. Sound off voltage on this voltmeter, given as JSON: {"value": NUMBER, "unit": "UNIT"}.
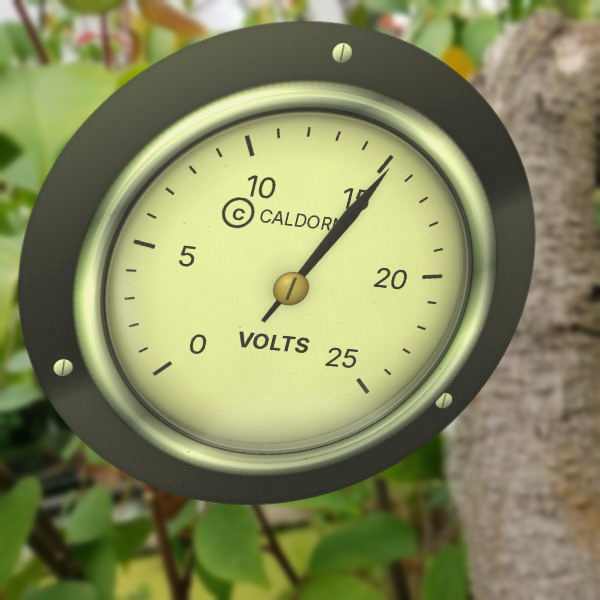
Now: {"value": 15, "unit": "V"}
